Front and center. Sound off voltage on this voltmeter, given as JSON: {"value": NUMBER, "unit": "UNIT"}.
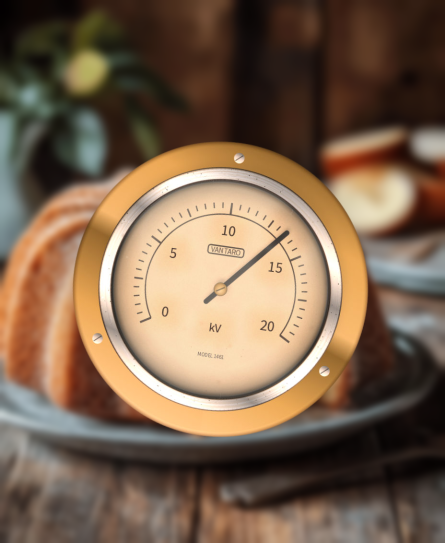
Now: {"value": 13.5, "unit": "kV"}
